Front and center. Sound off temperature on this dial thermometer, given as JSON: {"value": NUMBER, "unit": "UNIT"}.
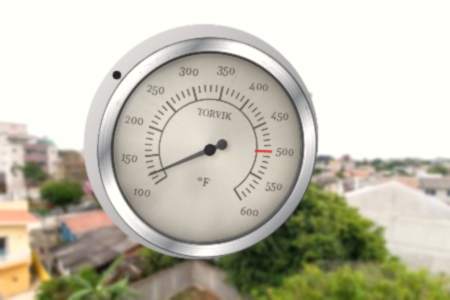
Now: {"value": 120, "unit": "°F"}
